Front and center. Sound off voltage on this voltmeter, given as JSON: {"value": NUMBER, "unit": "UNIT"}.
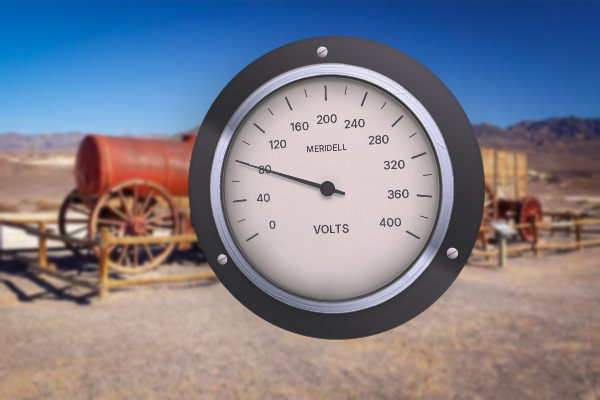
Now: {"value": 80, "unit": "V"}
